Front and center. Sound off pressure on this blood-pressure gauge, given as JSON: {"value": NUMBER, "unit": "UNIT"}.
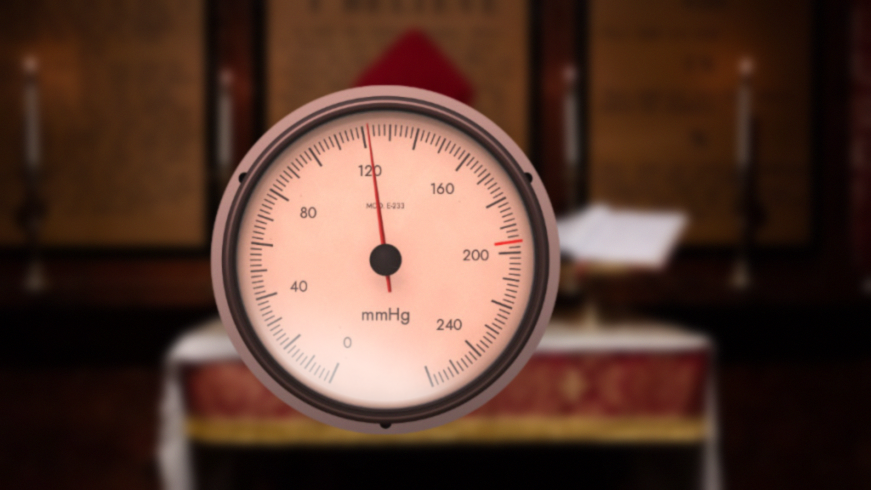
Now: {"value": 122, "unit": "mmHg"}
